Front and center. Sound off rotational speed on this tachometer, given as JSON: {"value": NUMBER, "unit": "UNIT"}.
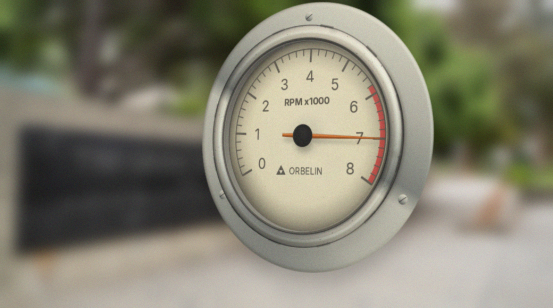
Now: {"value": 7000, "unit": "rpm"}
